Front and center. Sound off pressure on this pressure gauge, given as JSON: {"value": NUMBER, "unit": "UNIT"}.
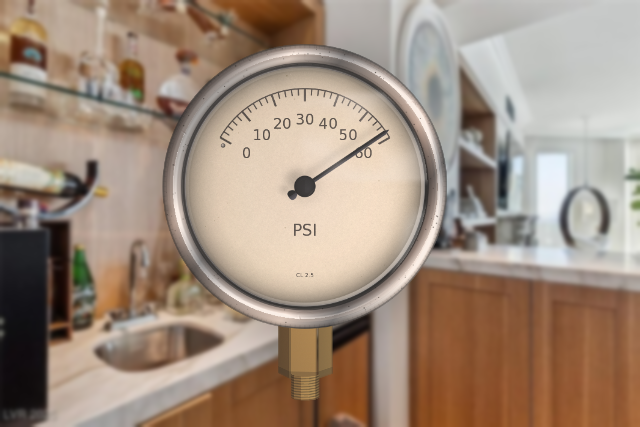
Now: {"value": 58, "unit": "psi"}
